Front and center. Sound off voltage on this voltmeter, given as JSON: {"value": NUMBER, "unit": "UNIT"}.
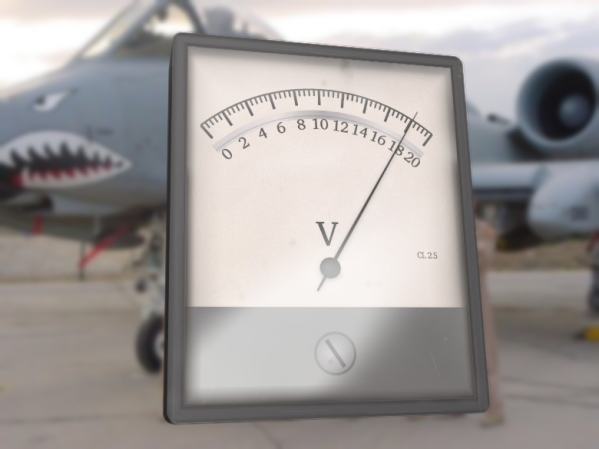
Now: {"value": 18, "unit": "V"}
